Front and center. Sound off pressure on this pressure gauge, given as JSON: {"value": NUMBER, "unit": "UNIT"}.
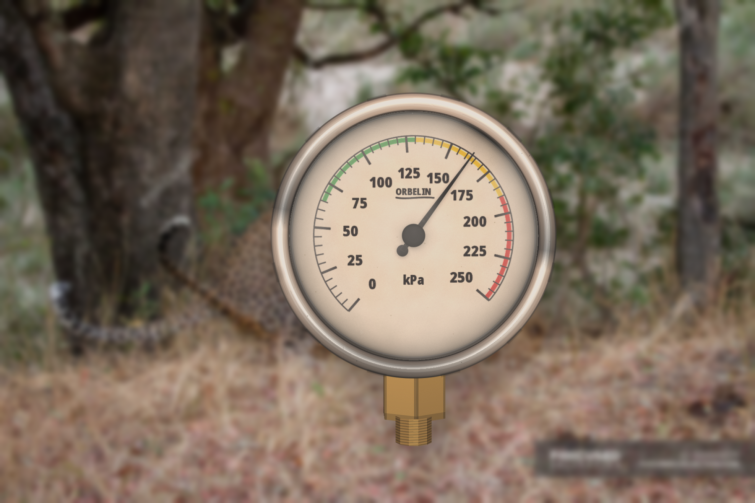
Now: {"value": 162.5, "unit": "kPa"}
